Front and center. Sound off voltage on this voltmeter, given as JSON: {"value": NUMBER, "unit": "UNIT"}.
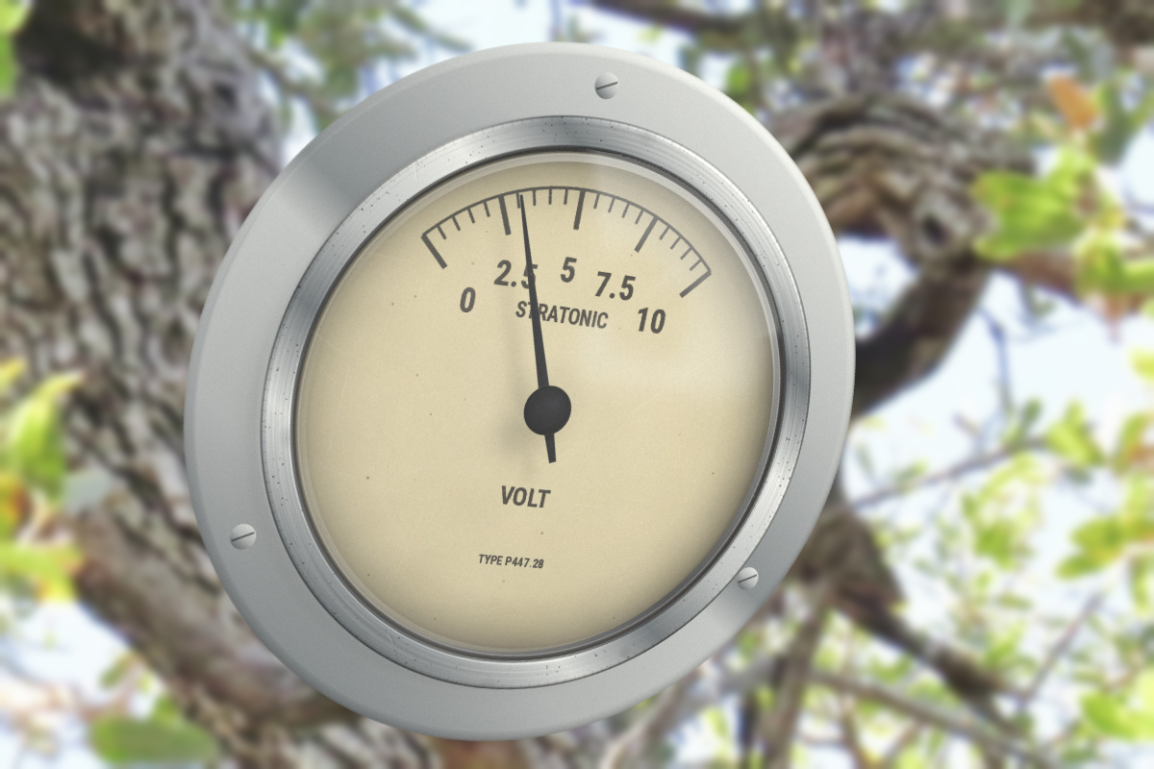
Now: {"value": 3, "unit": "V"}
